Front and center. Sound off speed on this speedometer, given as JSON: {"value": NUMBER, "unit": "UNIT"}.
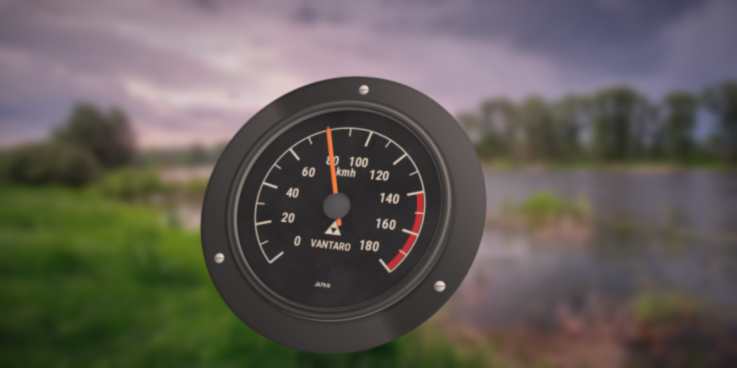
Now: {"value": 80, "unit": "km/h"}
